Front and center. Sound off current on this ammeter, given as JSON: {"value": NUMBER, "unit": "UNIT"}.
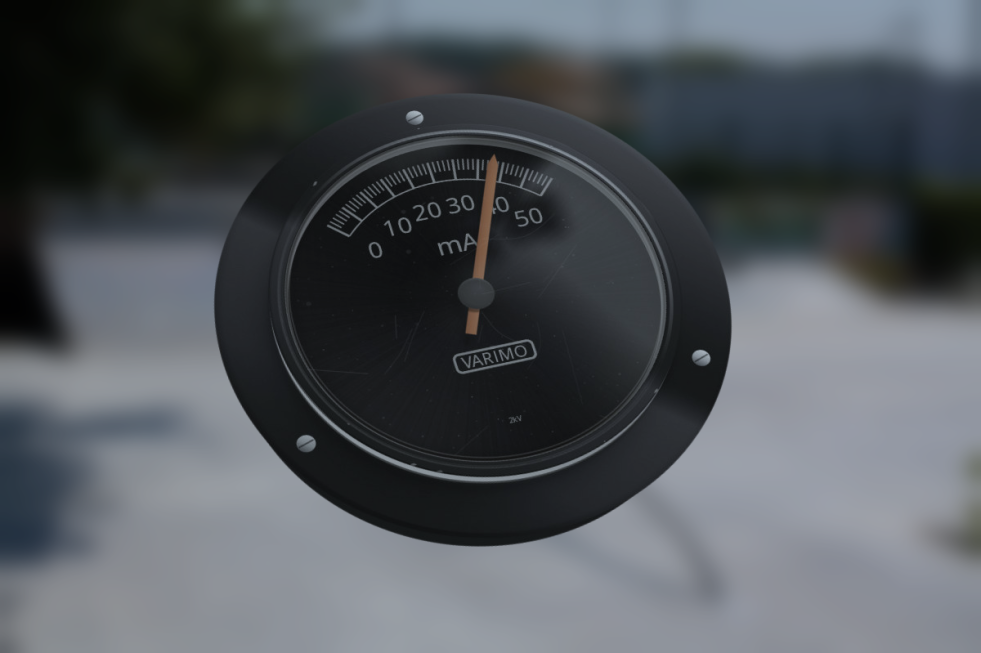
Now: {"value": 38, "unit": "mA"}
